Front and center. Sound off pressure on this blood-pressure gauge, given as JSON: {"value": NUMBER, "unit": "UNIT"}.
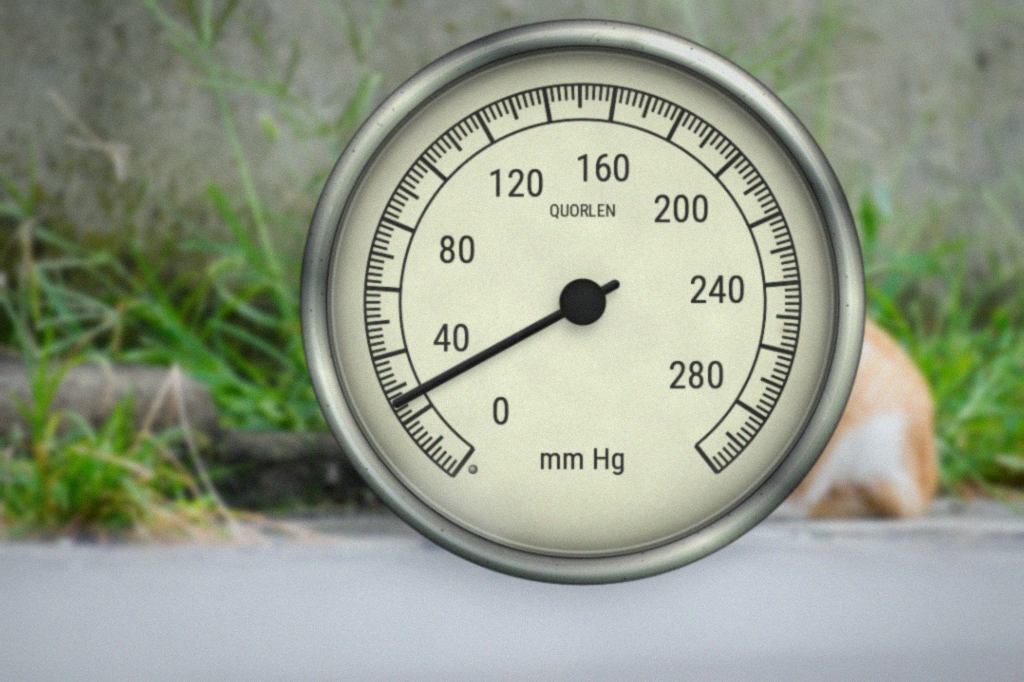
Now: {"value": 26, "unit": "mmHg"}
